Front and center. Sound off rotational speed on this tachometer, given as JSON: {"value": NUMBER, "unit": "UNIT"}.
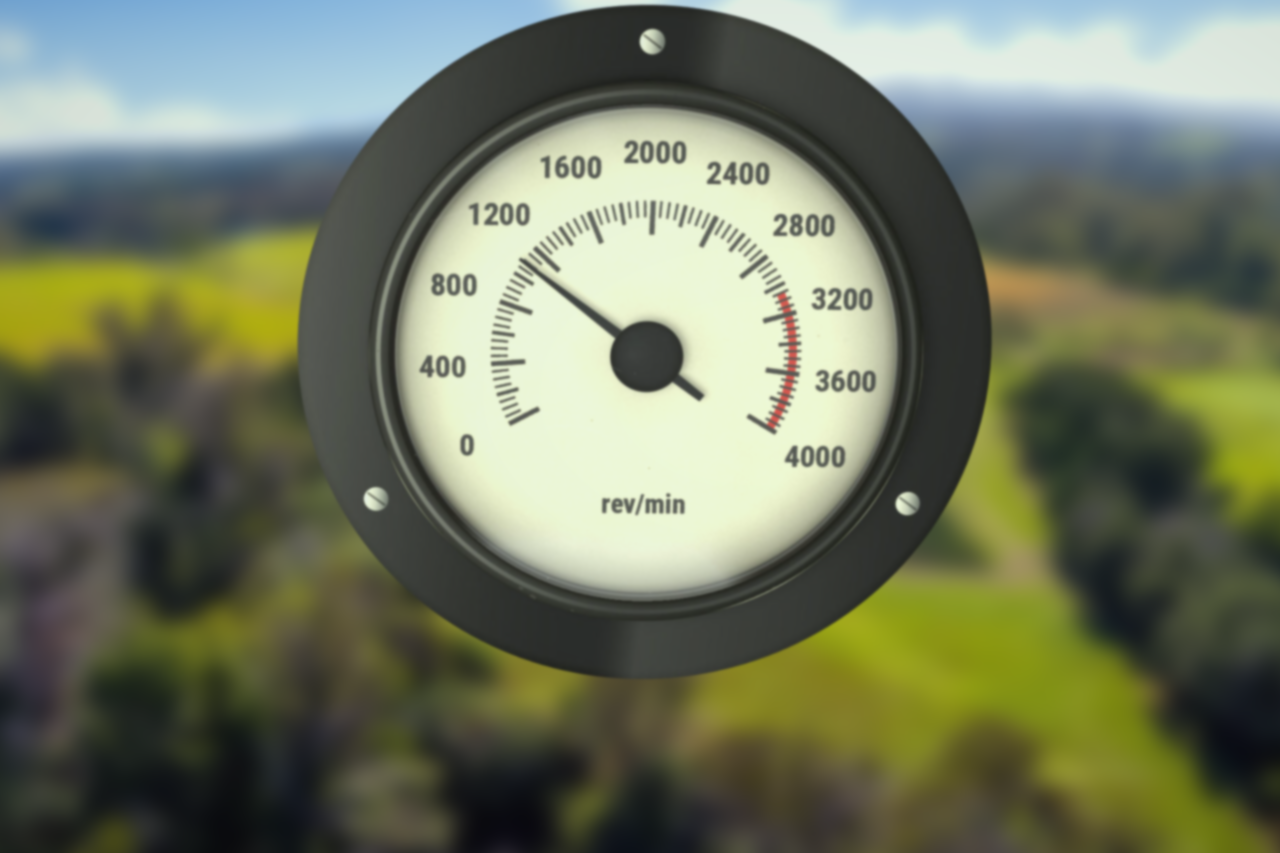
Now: {"value": 1100, "unit": "rpm"}
